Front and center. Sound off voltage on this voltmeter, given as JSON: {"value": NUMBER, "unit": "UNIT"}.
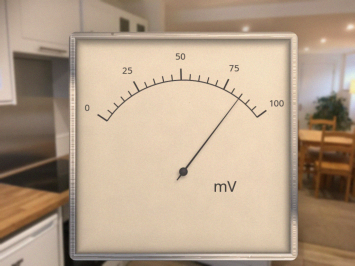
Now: {"value": 85, "unit": "mV"}
